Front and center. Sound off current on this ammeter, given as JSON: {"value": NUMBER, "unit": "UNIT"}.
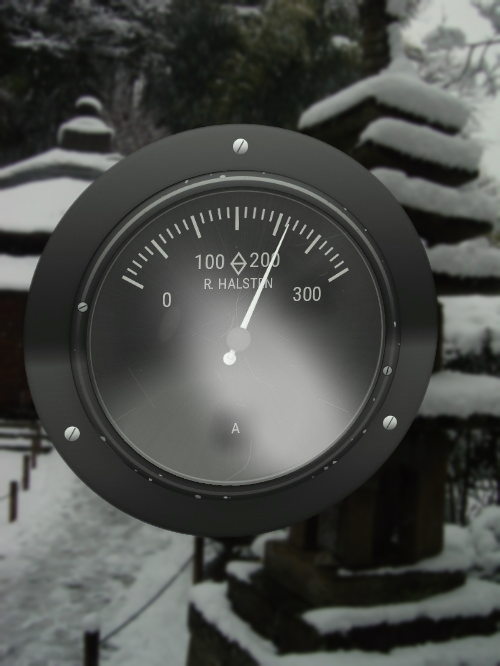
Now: {"value": 210, "unit": "A"}
